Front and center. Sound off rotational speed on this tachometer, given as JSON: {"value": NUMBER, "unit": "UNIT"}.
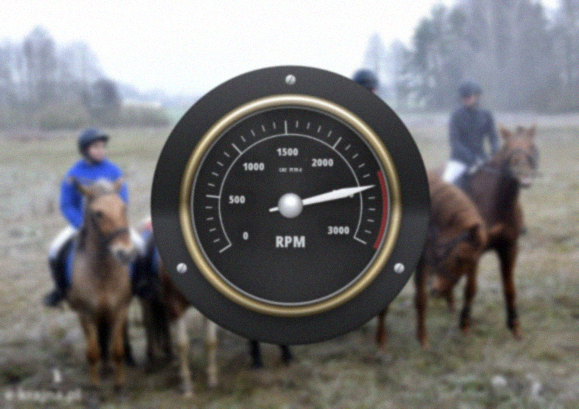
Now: {"value": 2500, "unit": "rpm"}
